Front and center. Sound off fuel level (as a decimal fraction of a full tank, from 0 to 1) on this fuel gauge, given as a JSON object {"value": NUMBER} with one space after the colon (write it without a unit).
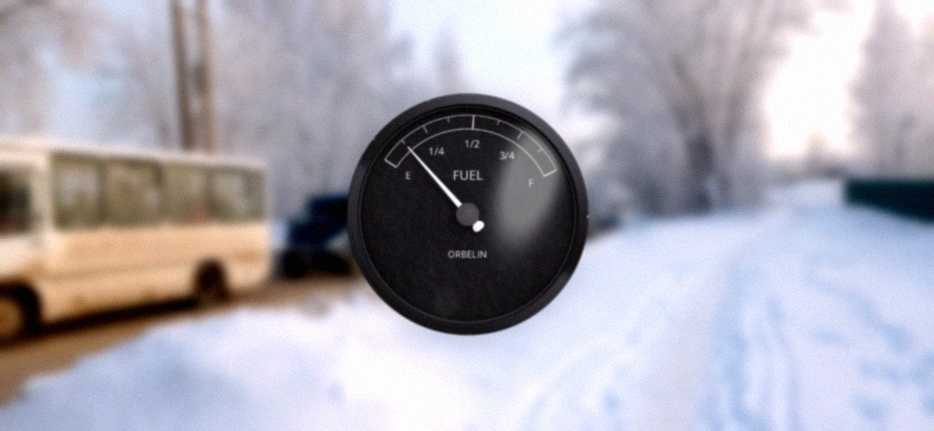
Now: {"value": 0.125}
